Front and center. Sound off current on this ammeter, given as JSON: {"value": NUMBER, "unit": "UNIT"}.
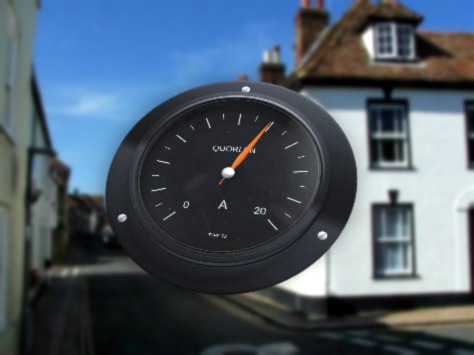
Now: {"value": 12, "unit": "A"}
